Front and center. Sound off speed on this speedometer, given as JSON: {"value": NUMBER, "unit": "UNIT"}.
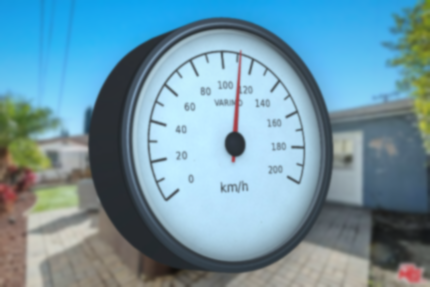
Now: {"value": 110, "unit": "km/h"}
